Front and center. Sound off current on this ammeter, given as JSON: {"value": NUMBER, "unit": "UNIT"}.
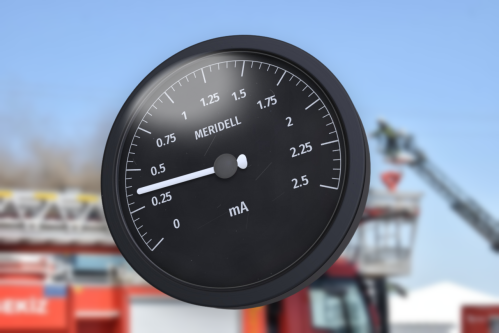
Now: {"value": 0.35, "unit": "mA"}
